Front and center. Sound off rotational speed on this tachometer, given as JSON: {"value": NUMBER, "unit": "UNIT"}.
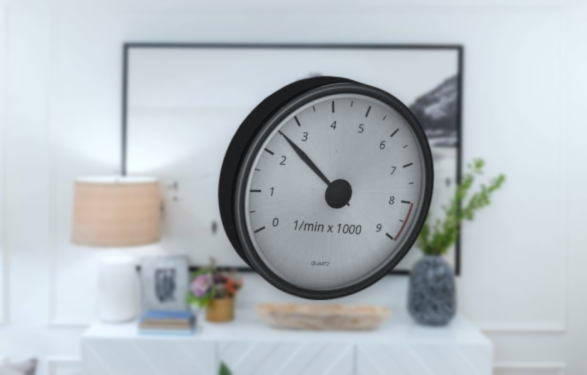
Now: {"value": 2500, "unit": "rpm"}
